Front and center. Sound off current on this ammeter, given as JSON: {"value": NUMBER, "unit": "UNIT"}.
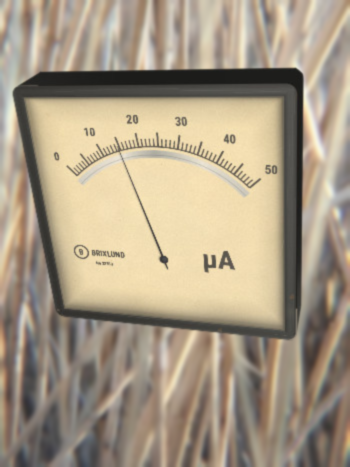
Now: {"value": 15, "unit": "µA"}
